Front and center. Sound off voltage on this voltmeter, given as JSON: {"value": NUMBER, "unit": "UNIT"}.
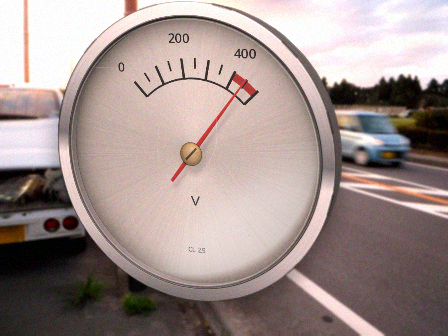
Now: {"value": 450, "unit": "V"}
